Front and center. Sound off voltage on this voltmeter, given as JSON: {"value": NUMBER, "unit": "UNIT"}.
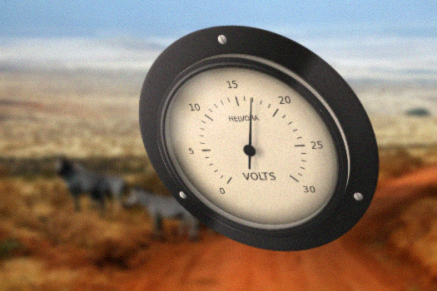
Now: {"value": 17, "unit": "V"}
